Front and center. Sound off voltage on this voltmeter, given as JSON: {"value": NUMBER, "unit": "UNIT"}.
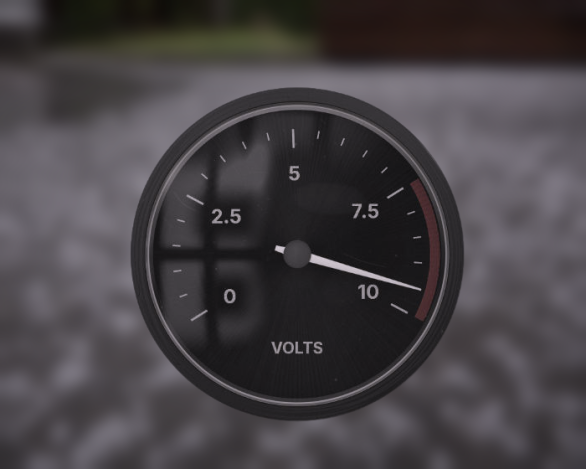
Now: {"value": 9.5, "unit": "V"}
